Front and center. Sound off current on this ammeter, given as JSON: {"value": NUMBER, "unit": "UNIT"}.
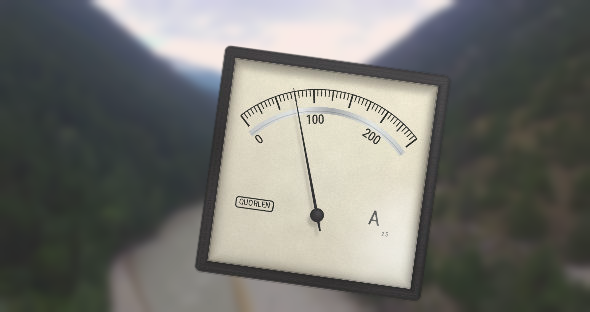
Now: {"value": 75, "unit": "A"}
